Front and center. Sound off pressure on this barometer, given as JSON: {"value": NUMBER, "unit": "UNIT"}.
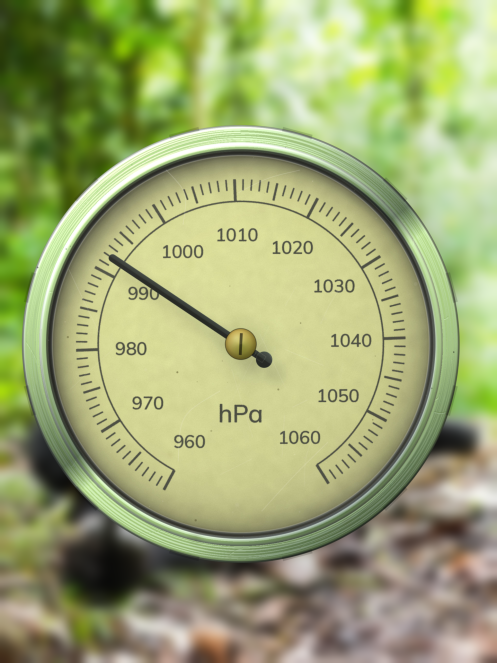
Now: {"value": 992, "unit": "hPa"}
